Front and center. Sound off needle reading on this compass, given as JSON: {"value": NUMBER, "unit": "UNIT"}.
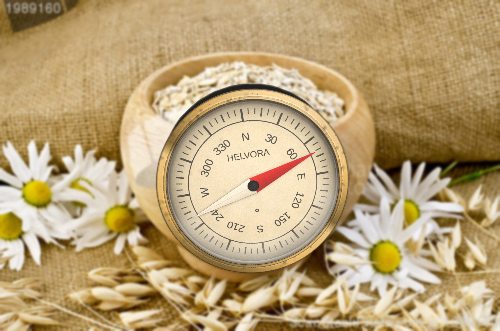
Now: {"value": 70, "unit": "°"}
